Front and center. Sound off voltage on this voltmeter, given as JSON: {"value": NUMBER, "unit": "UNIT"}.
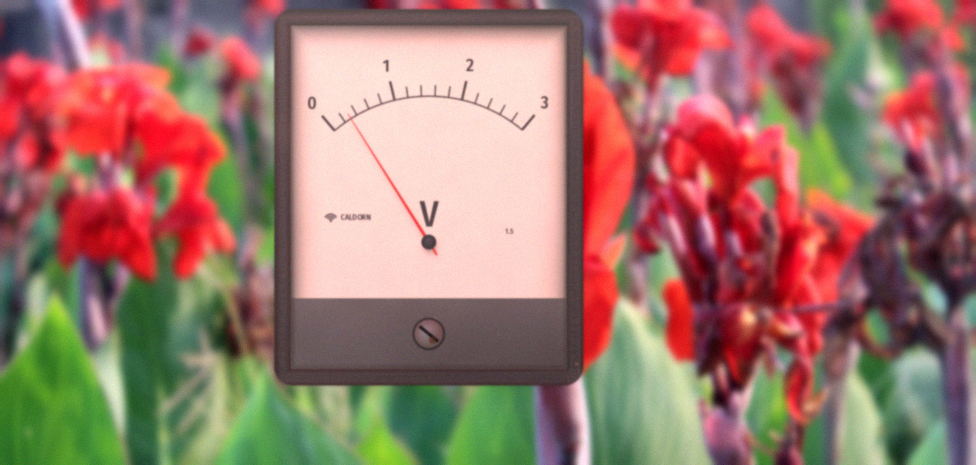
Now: {"value": 0.3, "unit": "V"}
